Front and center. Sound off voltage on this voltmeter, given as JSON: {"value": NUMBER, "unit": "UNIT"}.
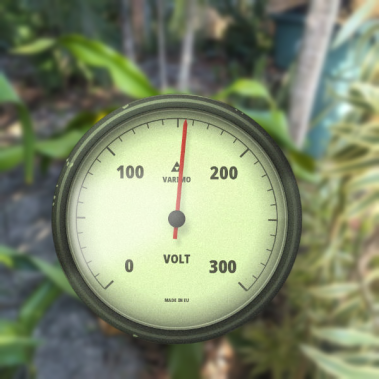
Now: {"value": 155, "unit": "V"}
